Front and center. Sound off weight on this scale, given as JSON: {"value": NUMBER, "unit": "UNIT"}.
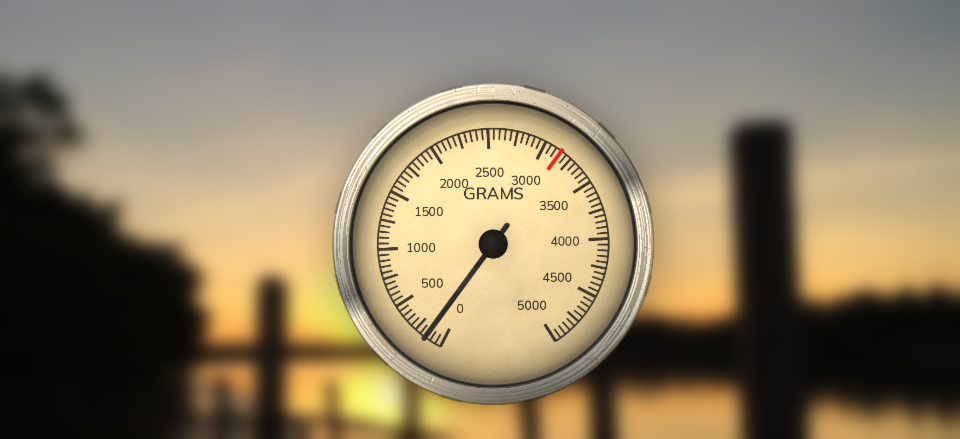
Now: {"value": 150, "unit": "g"}
